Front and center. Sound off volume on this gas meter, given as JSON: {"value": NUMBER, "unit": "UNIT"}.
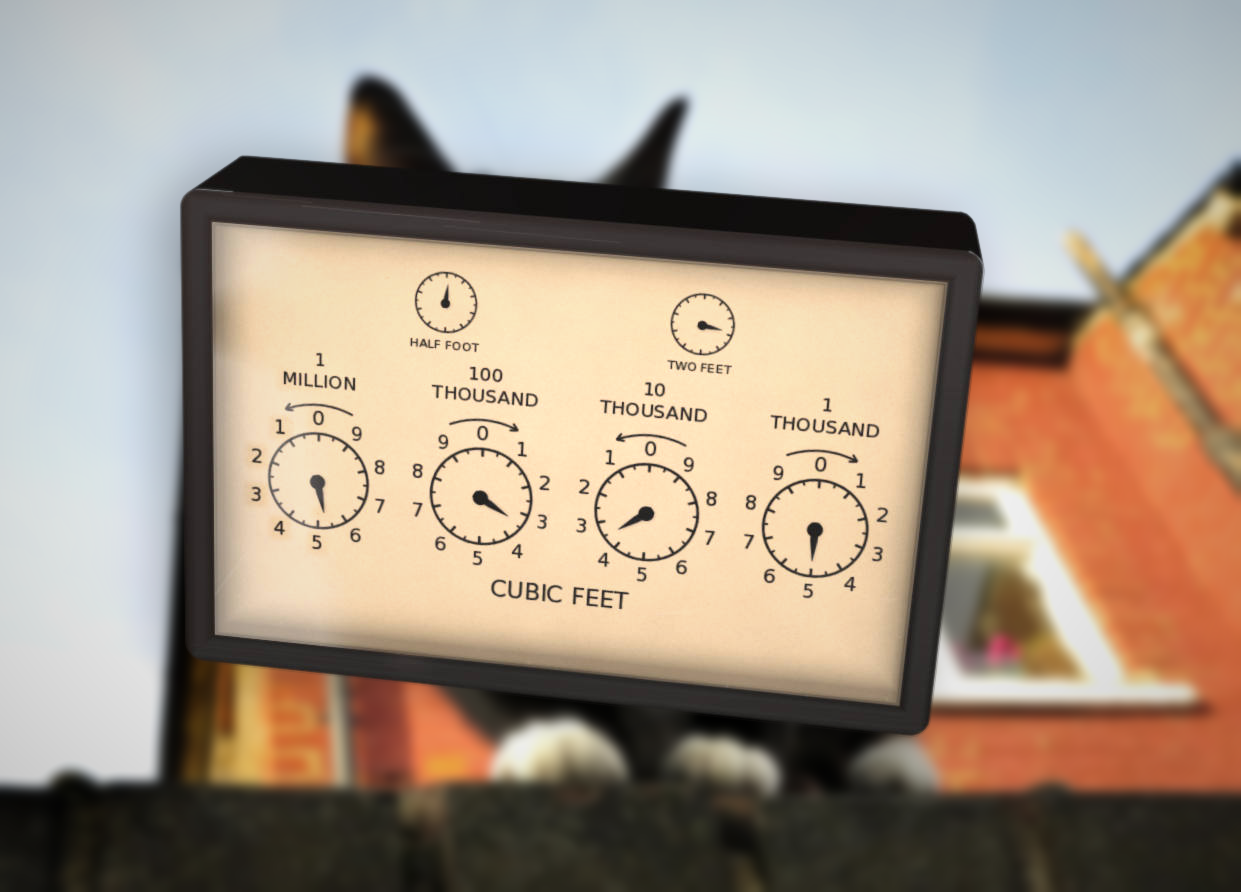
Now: {"value": 533500, "unit": "ft³"}
